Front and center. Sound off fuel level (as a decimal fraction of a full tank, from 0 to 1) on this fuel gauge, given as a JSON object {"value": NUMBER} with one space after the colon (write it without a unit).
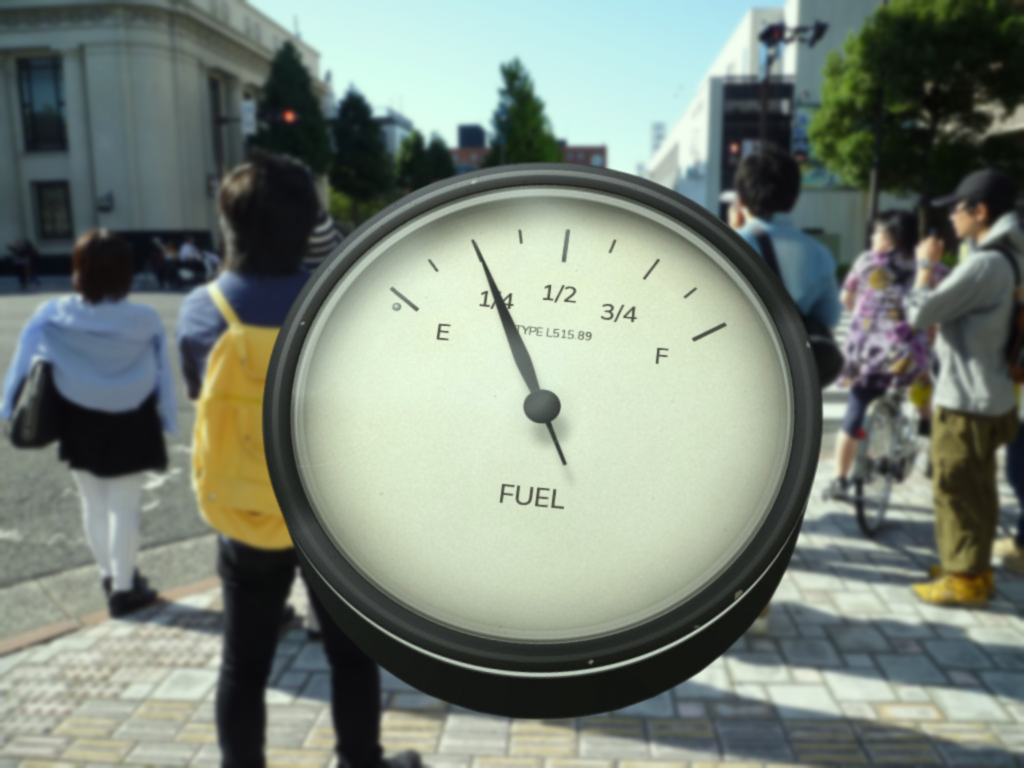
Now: {"value": 0.25}
